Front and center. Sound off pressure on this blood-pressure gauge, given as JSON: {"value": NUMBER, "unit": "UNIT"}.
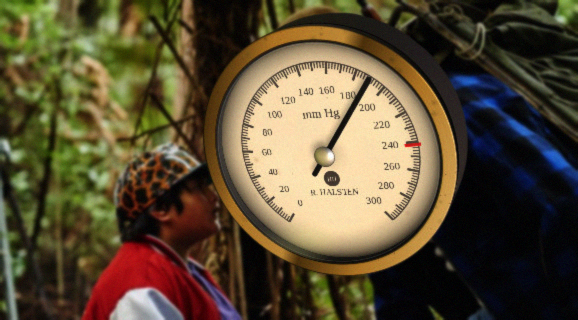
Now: {"value": 190, "unit": "mmHg"}
